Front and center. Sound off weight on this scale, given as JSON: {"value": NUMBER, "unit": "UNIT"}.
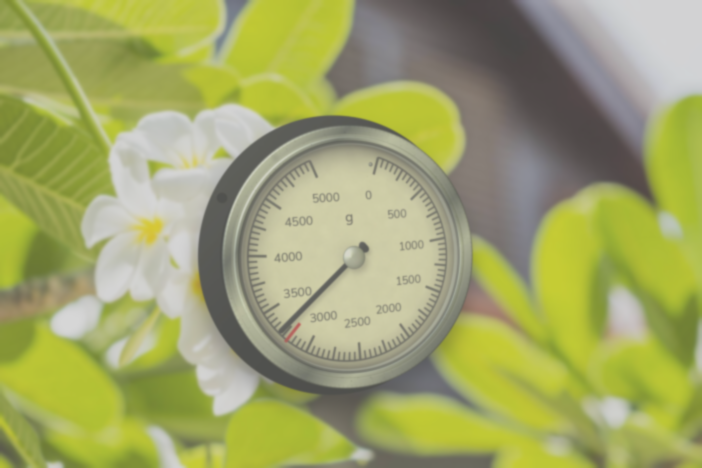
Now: {"value": 3300, "unit": "g"}
